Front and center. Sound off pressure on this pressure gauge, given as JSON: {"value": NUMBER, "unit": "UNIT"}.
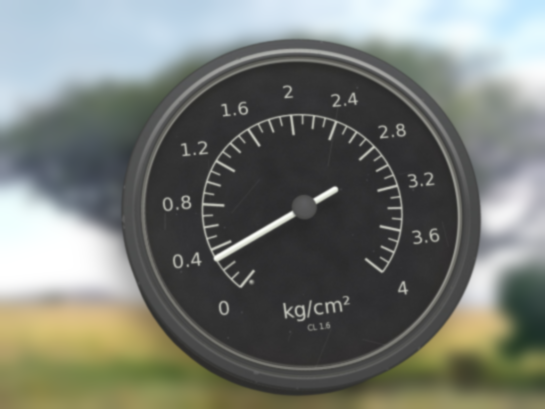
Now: {"value": 0.3, "unit": "kg/cm²"}
